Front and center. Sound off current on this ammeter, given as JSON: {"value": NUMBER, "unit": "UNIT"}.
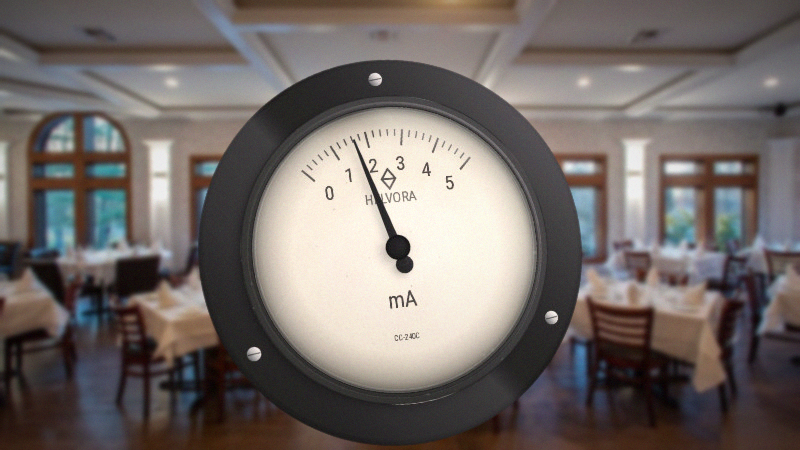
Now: {"value": 1.6, "unit": "mA"}
